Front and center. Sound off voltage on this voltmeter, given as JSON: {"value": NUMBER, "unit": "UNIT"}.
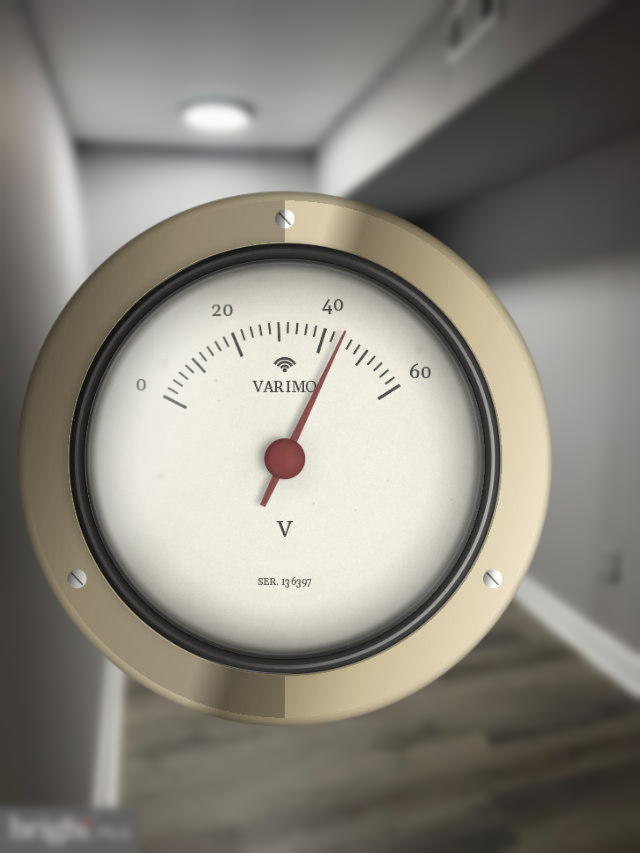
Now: {"value": 44, "unit": "V"}
